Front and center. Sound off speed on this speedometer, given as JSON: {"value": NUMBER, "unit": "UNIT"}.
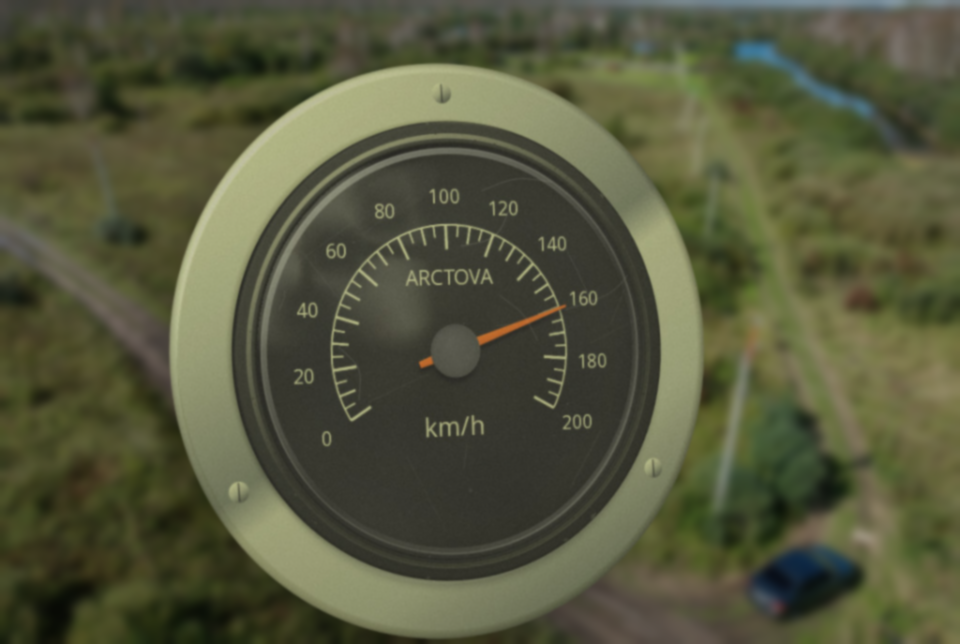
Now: {"value": 160, "unit": "km/h"}
